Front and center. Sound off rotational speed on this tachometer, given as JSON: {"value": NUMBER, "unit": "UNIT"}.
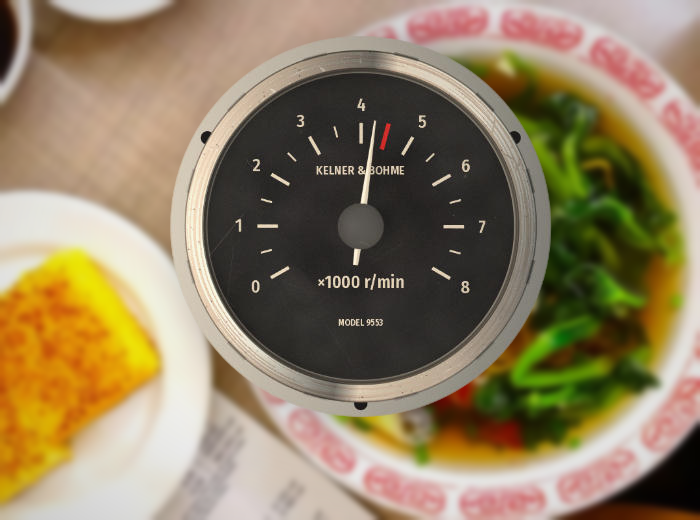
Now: {"value": 4250, "unit": "rpm"}
